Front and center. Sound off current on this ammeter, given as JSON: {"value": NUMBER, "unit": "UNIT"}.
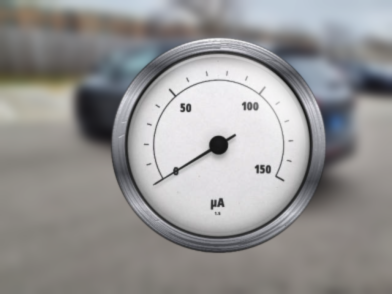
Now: {"value": 0, "unit": "µA"}
